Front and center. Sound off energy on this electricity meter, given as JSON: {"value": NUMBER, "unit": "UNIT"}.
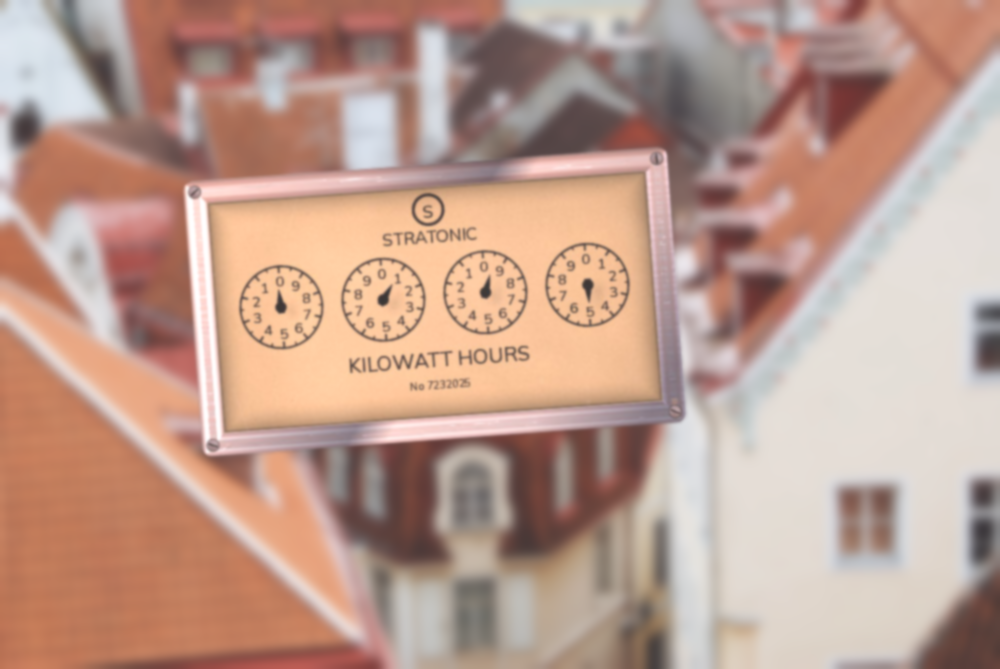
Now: {"value": 95, "unit": "kWh"}
